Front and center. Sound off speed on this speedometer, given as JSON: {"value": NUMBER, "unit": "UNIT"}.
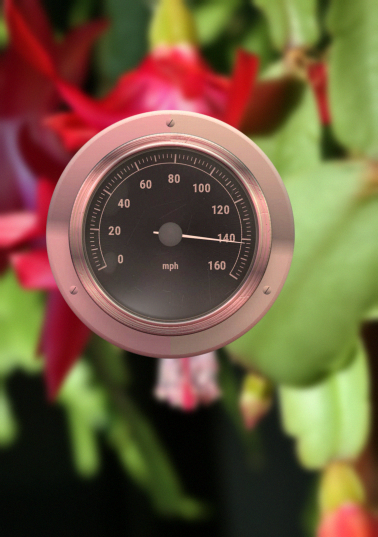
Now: {"value": 142, "unit": "mph"}
